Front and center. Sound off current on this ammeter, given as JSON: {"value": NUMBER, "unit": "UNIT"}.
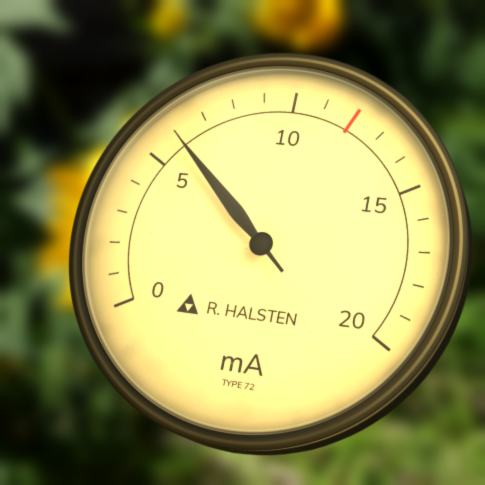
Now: {"value": 6, "unit": "mA"}
